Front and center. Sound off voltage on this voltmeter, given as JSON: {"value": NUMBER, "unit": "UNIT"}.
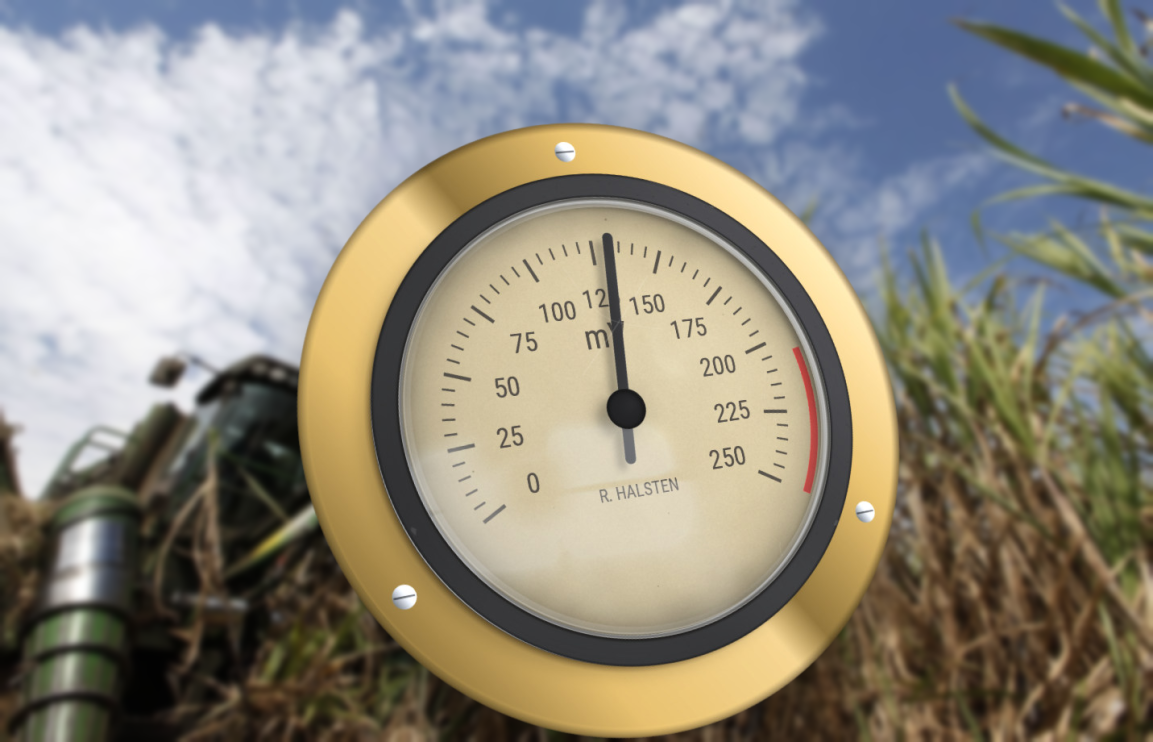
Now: {"value": 130, "unit": "mV"}
